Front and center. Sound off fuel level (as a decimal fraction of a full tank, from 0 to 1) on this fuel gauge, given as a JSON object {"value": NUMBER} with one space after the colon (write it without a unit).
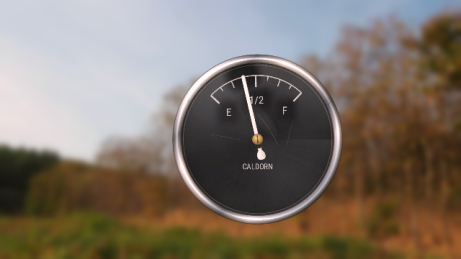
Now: {"value": 0.375}
